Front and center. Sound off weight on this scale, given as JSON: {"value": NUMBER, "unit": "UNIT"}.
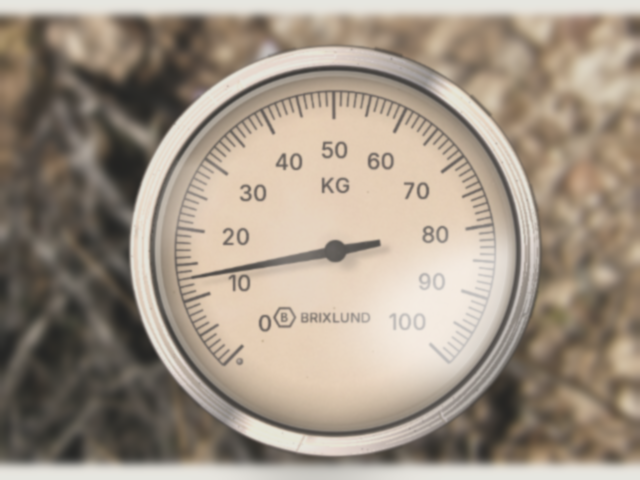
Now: {"value": 13, "unit": "kg"}
